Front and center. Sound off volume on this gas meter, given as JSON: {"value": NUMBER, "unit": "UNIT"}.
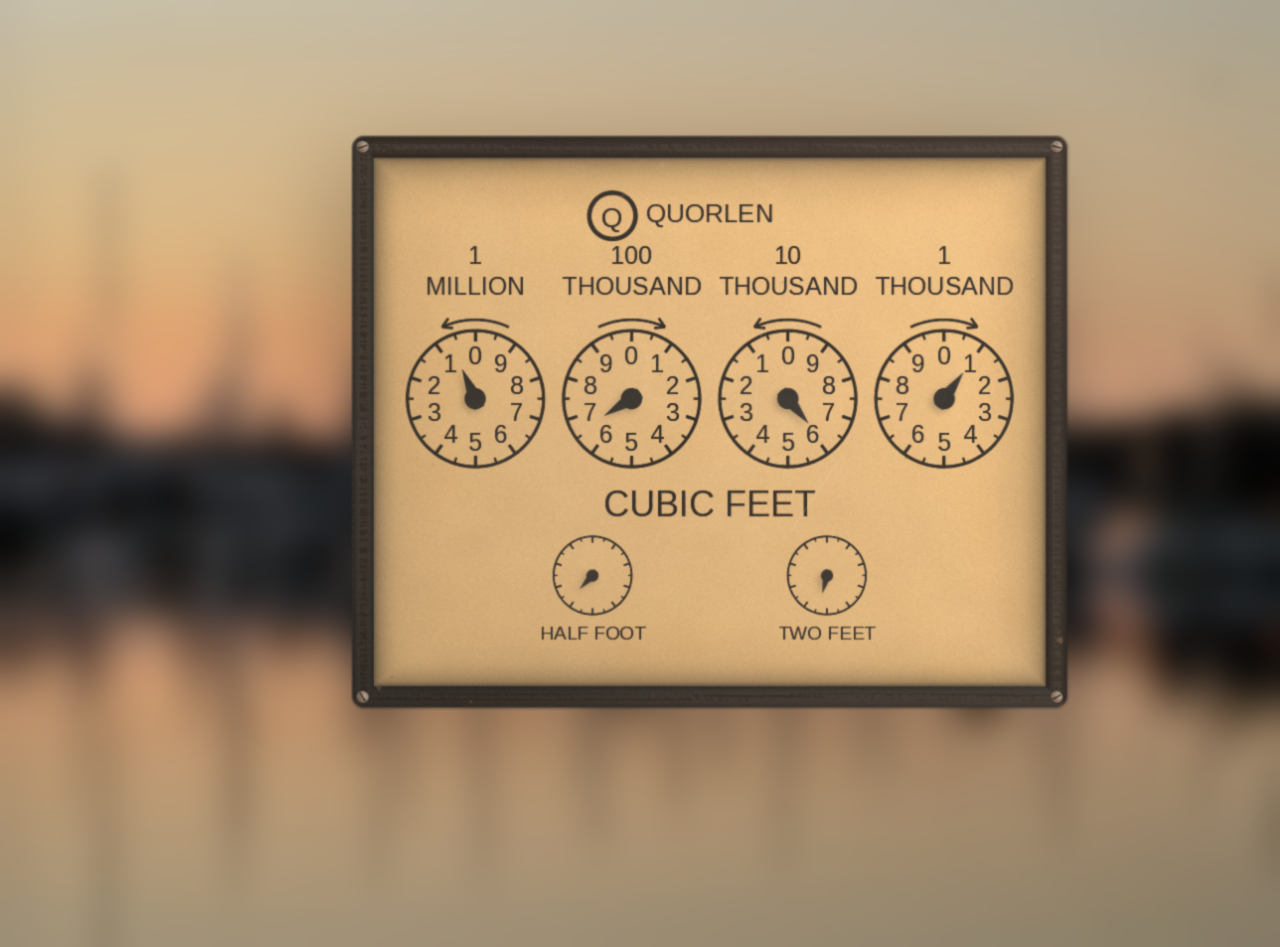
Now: {"value": 66100, "unit": "ft³"}
